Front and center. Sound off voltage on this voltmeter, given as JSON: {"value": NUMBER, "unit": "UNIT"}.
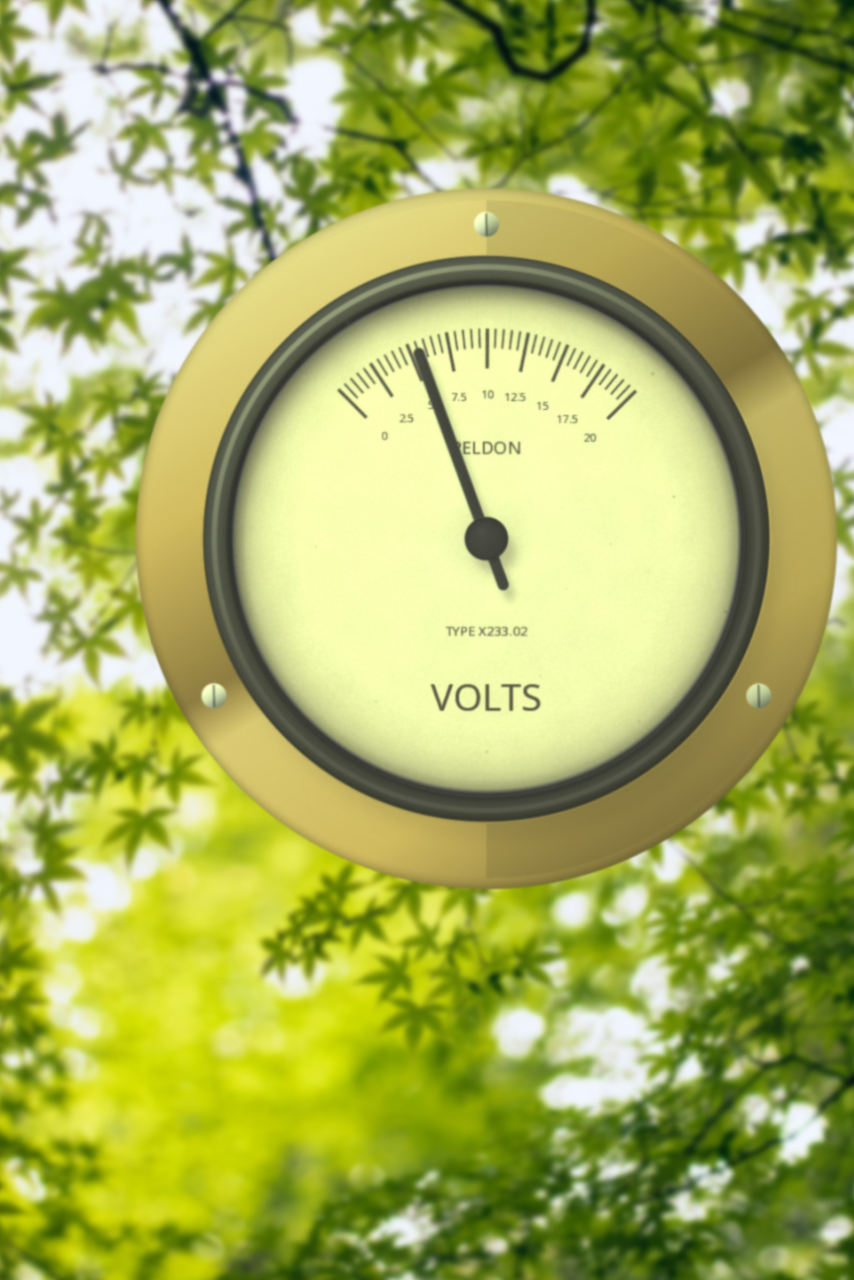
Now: {"value": 5.5, "unit": "V"}
